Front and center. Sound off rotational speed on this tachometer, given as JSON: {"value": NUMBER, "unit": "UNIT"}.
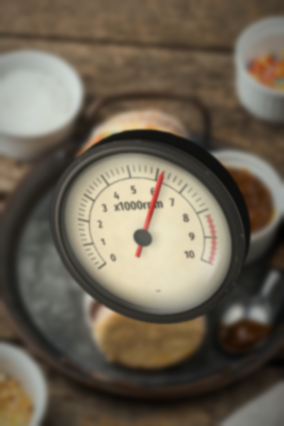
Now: {"value": 6200, "unit": "rpm"}
